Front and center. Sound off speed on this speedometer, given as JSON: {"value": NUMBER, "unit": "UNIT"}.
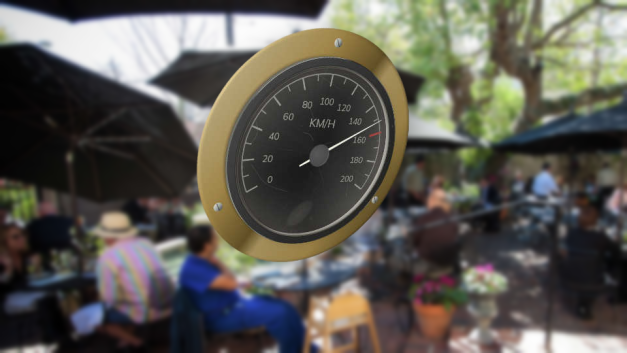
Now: {"value": 150, "unit": "km/h"}
